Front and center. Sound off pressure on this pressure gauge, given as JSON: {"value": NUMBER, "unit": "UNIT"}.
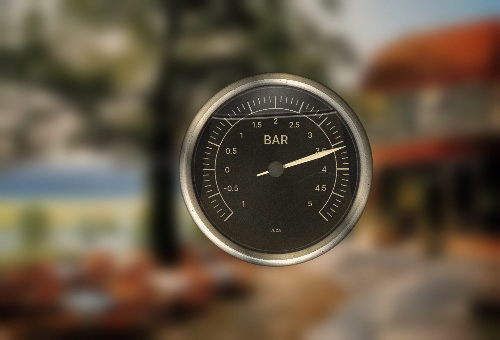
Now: {"value": 3.6, "unit": "bar"}
